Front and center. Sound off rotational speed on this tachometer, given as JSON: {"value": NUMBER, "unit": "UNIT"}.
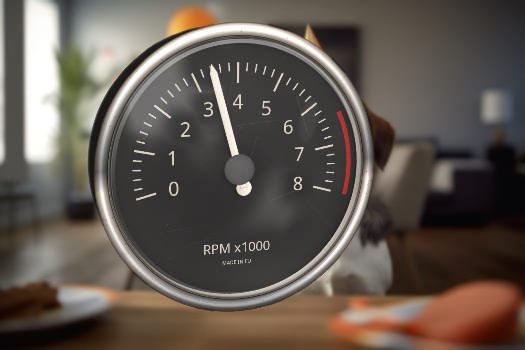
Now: {"value": 3400, "unit": "rpm"}
